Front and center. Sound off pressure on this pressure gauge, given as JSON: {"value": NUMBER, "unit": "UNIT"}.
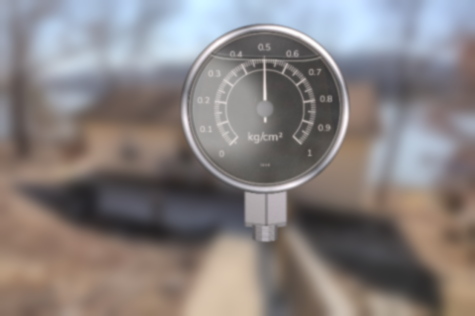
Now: {"value": 0.5, "unit": "kg/cm²"}
